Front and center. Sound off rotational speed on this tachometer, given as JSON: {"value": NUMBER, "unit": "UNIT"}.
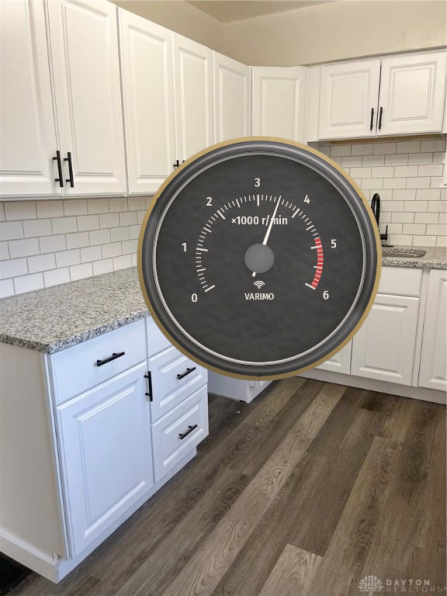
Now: {"value": 3500, "unit": "rpm"}
